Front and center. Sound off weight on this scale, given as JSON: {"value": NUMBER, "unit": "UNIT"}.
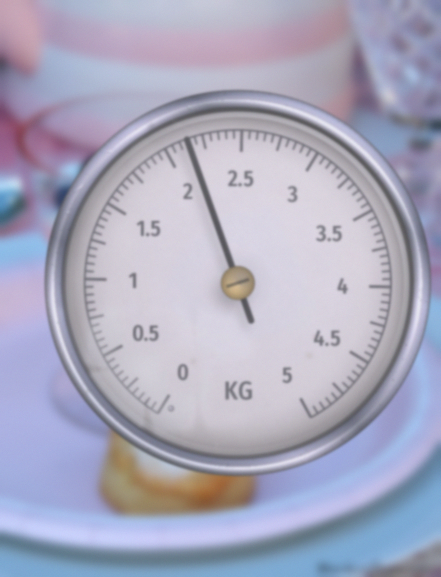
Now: {"value": 2.15, "unit": "kg"}
